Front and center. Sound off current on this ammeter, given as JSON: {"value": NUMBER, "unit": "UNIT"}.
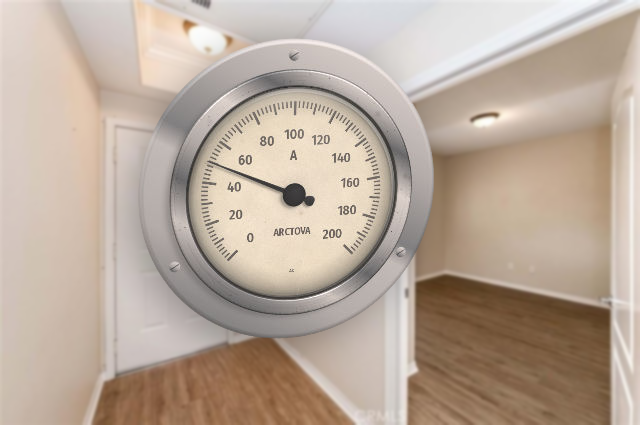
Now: {"value": 50, "unit": "A"}
